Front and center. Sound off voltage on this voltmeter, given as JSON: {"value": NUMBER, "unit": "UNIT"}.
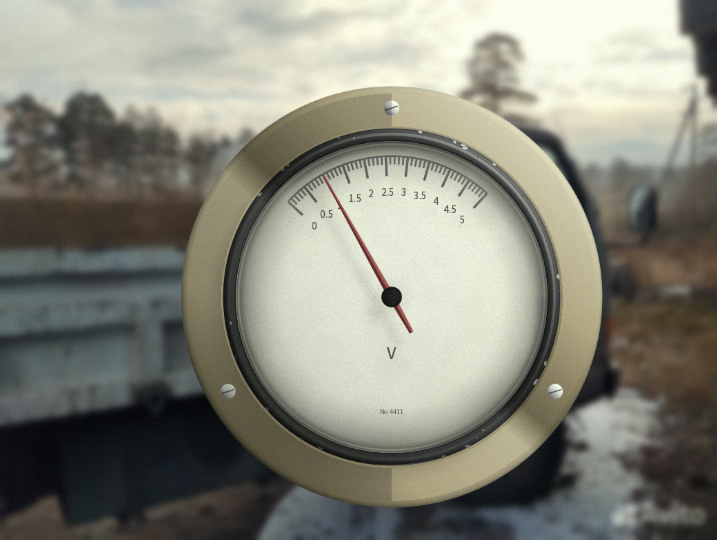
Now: {"value": 1, "unit": "V"}
